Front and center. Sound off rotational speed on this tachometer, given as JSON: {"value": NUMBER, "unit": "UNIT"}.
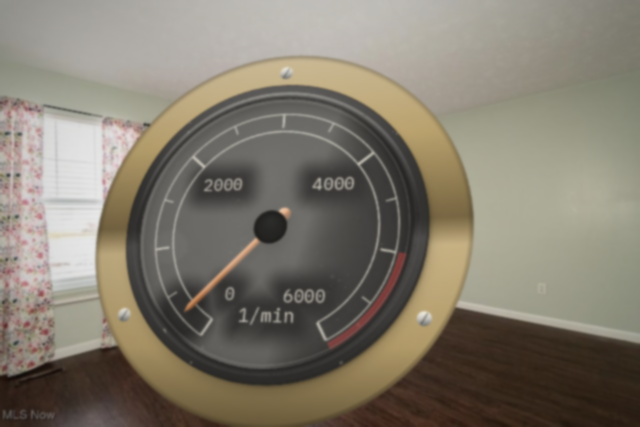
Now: {"value": 250, "unit": "rpm"}
